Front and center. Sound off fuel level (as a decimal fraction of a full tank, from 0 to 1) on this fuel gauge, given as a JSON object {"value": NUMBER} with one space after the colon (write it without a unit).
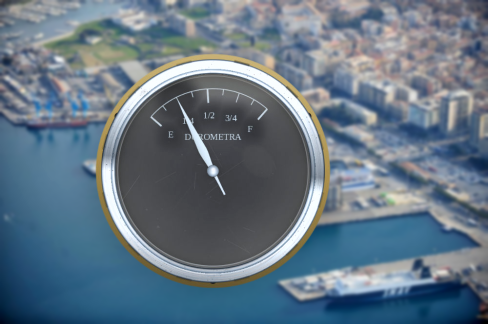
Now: {"value": 0.25}
